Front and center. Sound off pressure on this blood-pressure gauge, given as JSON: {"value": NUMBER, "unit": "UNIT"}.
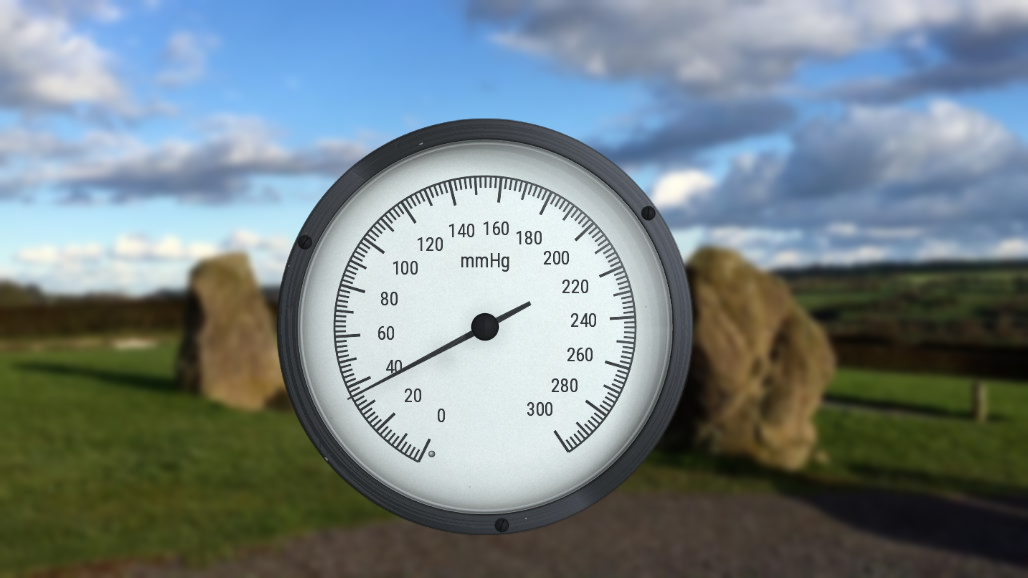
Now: {"value": 36, "unit": "mmHg"}
